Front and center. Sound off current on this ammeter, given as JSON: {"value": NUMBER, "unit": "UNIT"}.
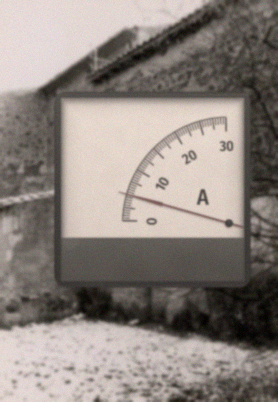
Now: {"value": 5, "unit": "A"}
